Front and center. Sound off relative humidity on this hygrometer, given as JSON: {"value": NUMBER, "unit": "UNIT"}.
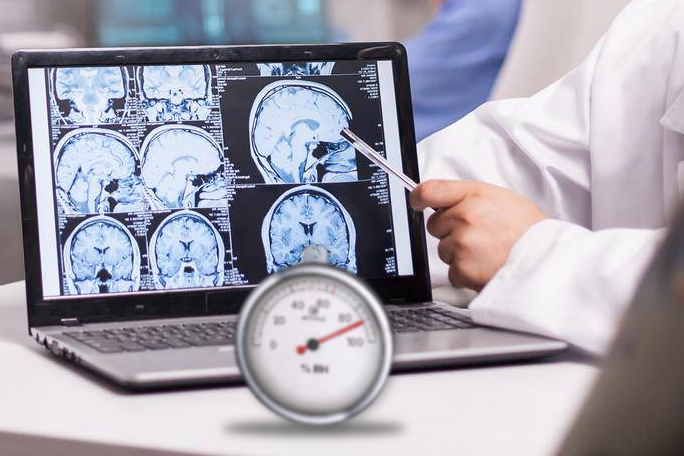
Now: {"value": 88, "unit": "%"}
